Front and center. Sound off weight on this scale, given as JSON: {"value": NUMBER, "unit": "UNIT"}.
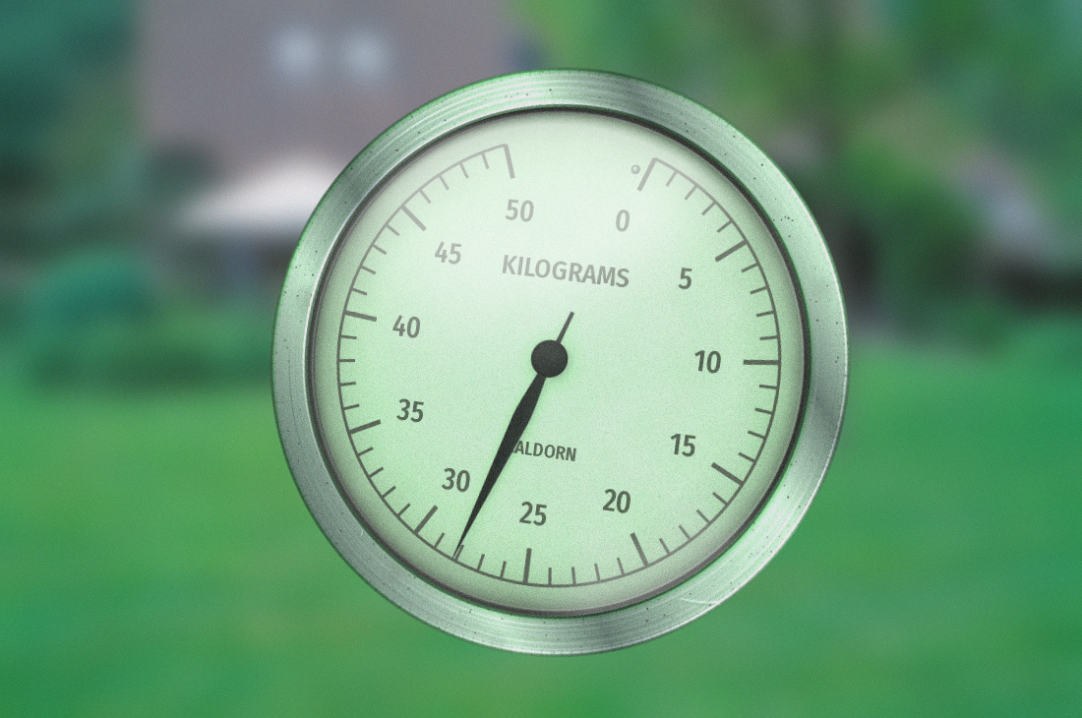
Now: {"value": 28, "unit": "kg"}
